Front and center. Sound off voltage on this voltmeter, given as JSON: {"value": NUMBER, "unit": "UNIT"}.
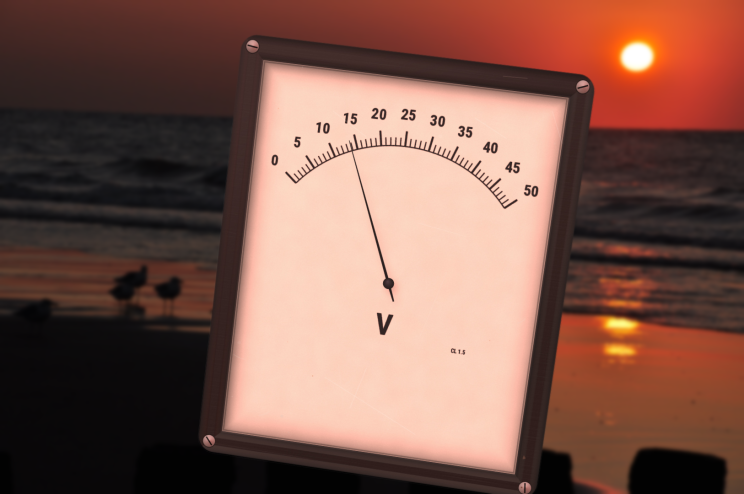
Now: {"value": 14, "unit": "V"}
